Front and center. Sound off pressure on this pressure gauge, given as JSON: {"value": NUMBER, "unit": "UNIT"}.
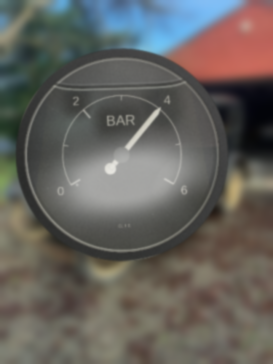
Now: {"value": 4, "unit": "bar"}
